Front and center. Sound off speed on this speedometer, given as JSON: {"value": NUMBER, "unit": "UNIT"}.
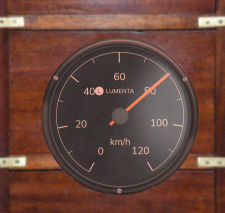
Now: {"value": 80, "unit": "km/h"}
